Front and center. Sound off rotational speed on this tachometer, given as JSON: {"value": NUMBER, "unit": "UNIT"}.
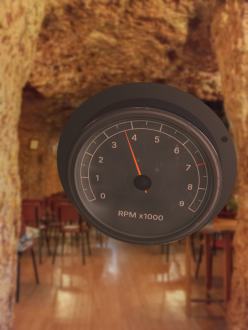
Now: {"value": 3750, "unit": "rpm"}
